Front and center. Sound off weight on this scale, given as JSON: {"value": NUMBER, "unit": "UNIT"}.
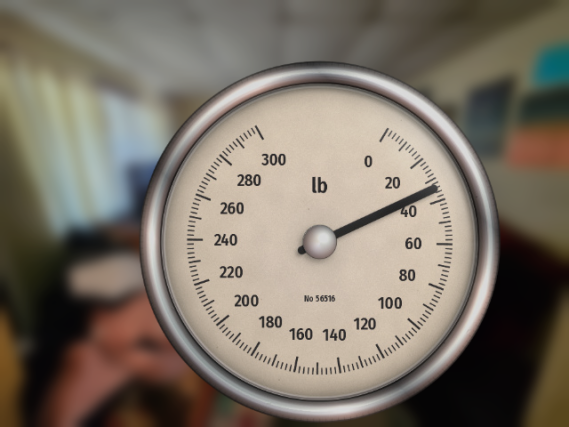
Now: {"value": 34, "unit": "lb"}
